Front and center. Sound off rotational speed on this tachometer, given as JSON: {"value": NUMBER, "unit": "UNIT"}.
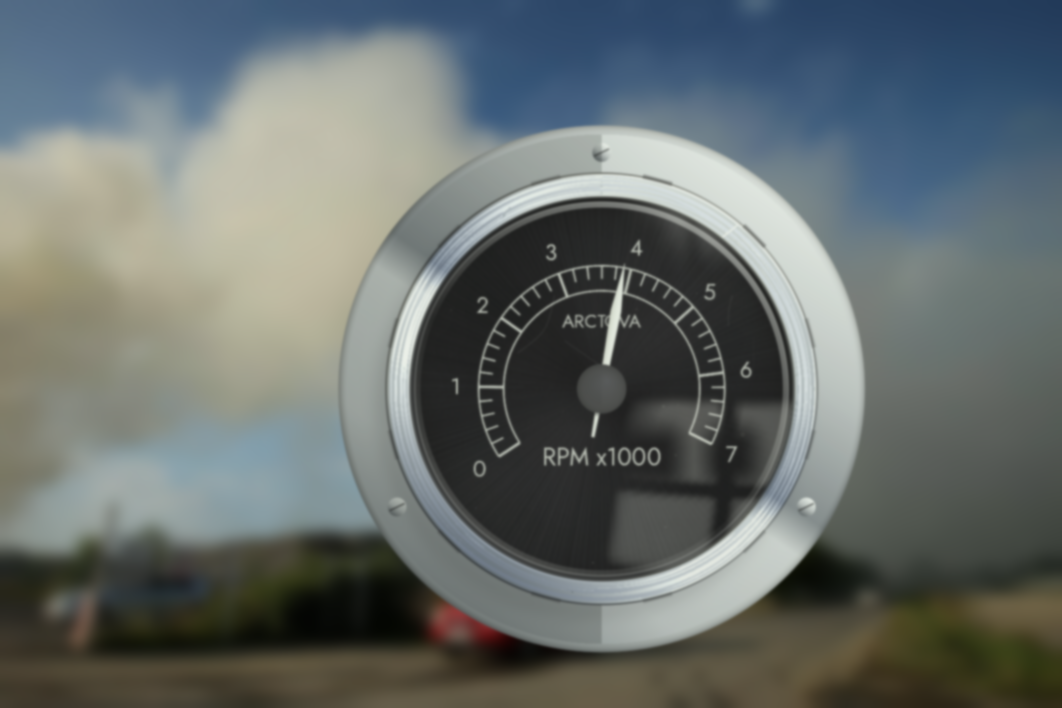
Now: {"value": 3900, "unit": "rpm"}
